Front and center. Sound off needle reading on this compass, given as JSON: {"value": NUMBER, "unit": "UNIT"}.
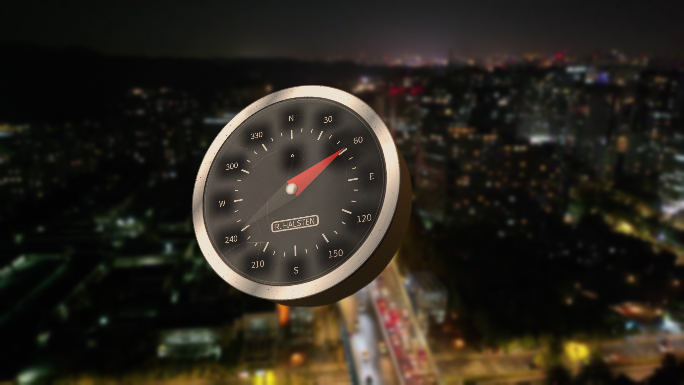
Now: {"value": 60, "unit": "°"}
